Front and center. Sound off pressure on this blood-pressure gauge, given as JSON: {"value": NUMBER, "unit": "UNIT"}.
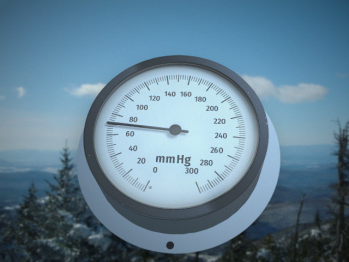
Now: {"value": 70, "unit": "mmHg"}
